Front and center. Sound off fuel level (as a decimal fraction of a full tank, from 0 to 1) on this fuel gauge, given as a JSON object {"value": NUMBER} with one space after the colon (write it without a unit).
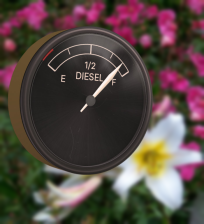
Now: {"value": 0.875}
